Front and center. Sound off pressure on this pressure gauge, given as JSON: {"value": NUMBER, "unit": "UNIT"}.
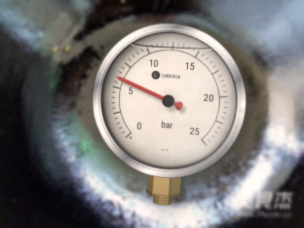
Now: {"value": 6, "unit": "bar"}
